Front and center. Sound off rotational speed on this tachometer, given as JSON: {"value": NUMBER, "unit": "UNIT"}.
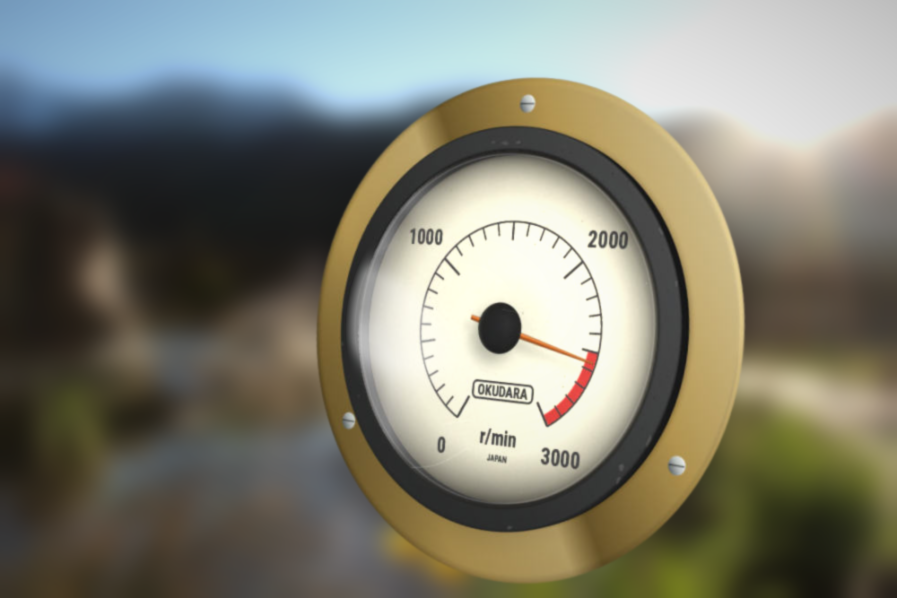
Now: {"value": 2550, "unit": "rpm"}
